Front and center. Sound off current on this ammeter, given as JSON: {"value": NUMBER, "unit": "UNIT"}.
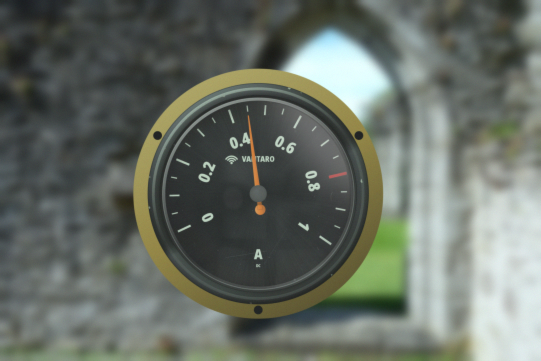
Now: {"value": 0.45, "unit": "A"}
